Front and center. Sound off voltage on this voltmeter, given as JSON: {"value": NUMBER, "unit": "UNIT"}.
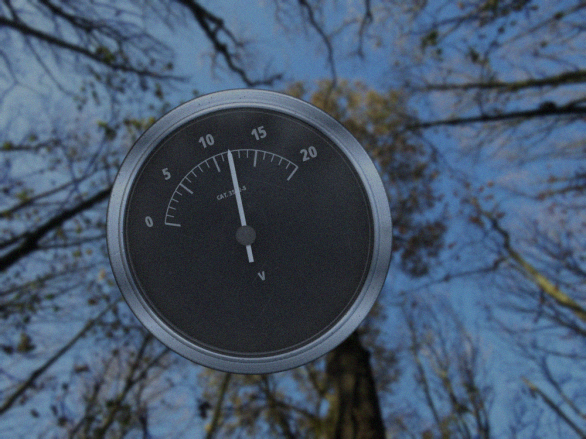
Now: {"value": 12, "unit": "V"}
